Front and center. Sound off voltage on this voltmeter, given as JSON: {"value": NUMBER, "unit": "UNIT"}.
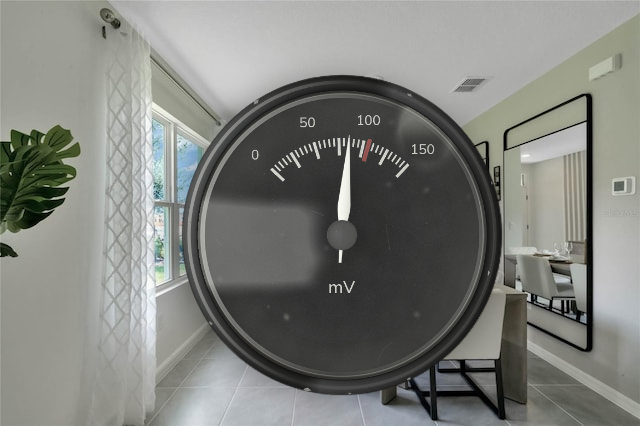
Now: {"value": 85, "unit": "mV"}
